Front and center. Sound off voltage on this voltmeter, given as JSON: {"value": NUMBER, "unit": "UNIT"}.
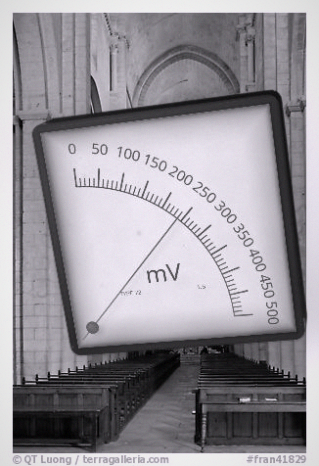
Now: {"value": 240, "unit": "mV"}
